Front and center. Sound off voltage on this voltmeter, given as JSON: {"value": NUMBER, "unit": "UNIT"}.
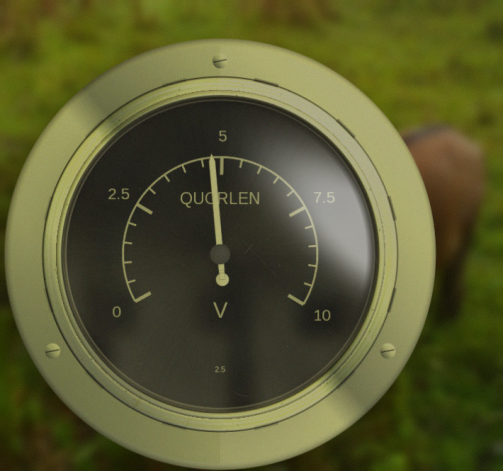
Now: {"value": 4.75, "unit": "V"}
